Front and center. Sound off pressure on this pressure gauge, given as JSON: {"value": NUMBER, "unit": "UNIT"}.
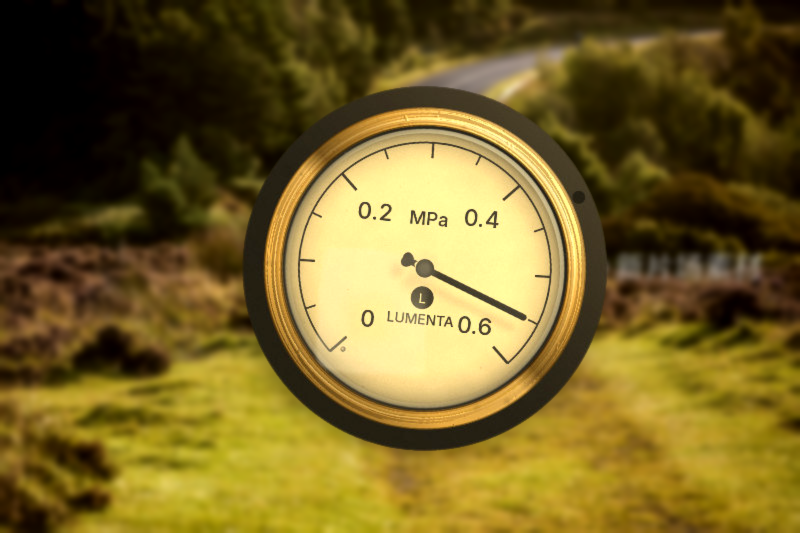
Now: {"value": 0.55, "unit": "MPa"}
